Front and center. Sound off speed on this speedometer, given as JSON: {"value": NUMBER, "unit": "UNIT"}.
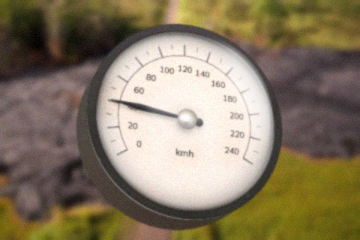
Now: {"value": 40, "unit": "km/h"}
